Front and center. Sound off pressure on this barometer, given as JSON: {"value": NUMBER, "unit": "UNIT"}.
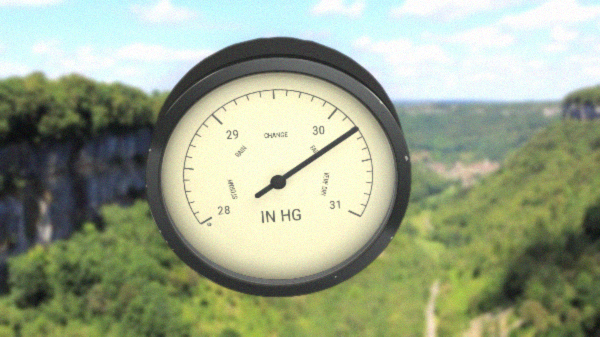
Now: {"value": 30.2, "unit": "inHg"}
